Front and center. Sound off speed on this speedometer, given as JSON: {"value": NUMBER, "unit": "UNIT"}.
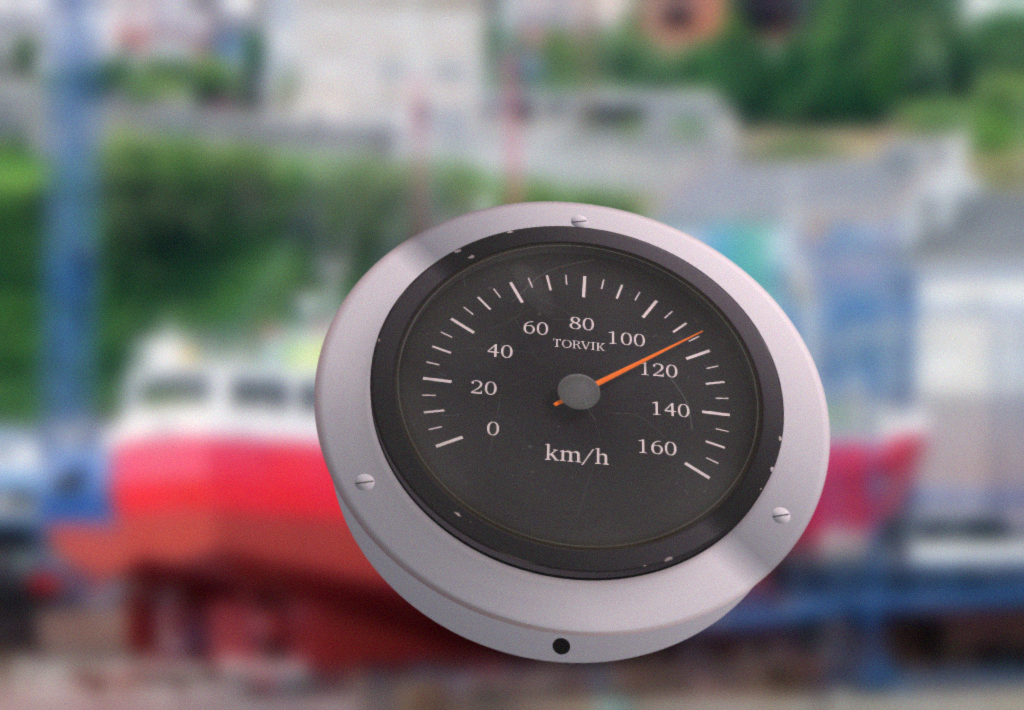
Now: {"value": 115, "unit": "km/h"}
